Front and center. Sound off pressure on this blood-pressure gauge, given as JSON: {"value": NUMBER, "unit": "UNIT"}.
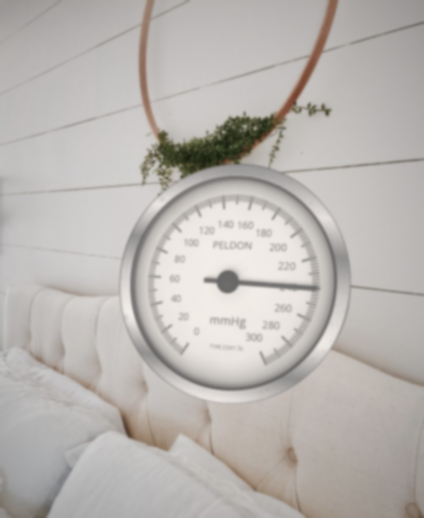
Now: {"value": 240, "unit": "mmHg"}
